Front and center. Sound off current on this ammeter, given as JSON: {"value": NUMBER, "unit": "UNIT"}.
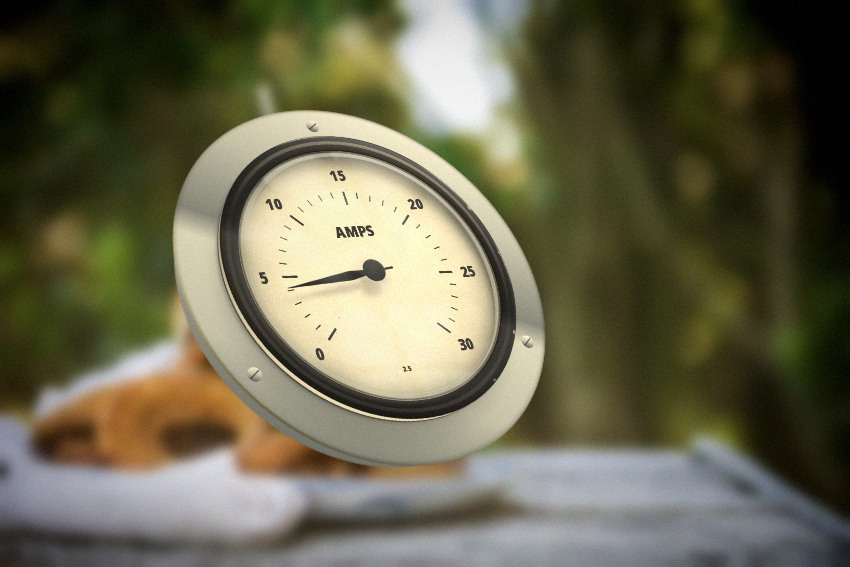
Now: {"value": 4, "unit": "A"}
